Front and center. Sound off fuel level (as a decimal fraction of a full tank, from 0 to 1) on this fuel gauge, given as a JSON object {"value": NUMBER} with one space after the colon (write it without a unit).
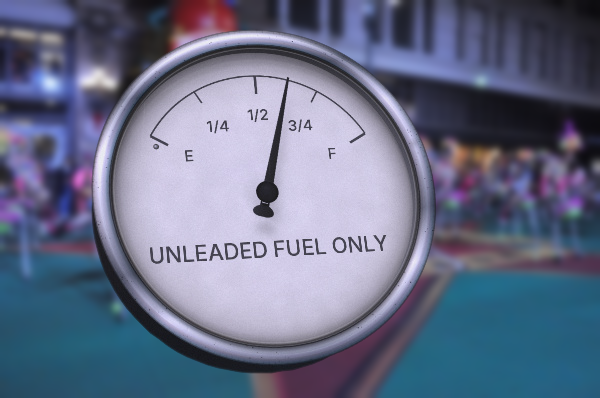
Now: {"value": 0.625}
